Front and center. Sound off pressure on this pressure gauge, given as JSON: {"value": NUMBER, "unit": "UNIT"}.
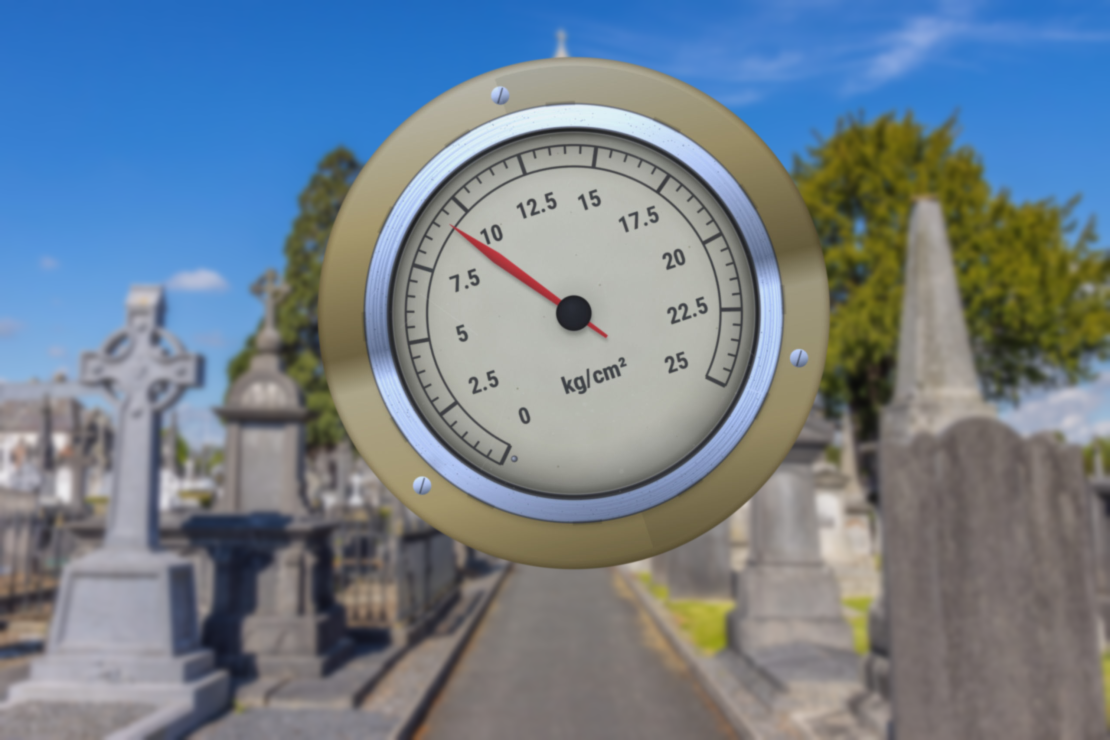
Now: {"value": 9.25, "unit": "kg/cm²"}
